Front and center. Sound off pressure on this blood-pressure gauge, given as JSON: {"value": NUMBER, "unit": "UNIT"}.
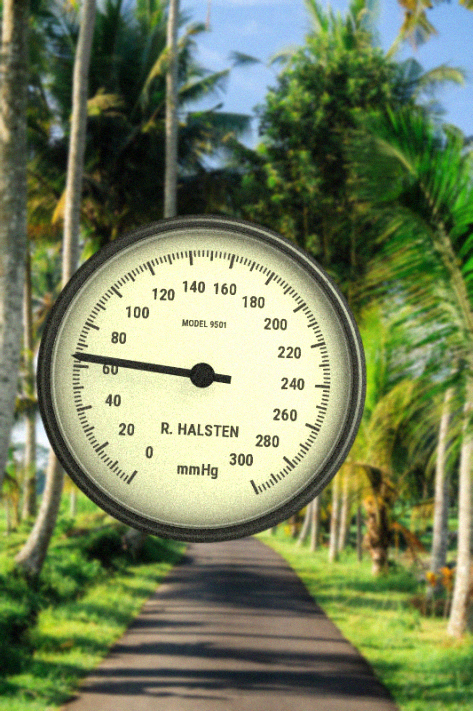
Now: {"value": 64, "unit": "mmHg"}
